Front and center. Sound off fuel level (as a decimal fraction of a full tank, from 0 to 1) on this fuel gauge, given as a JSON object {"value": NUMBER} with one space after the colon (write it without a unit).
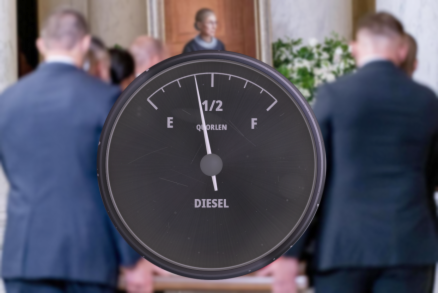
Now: {"value": 0.375}
